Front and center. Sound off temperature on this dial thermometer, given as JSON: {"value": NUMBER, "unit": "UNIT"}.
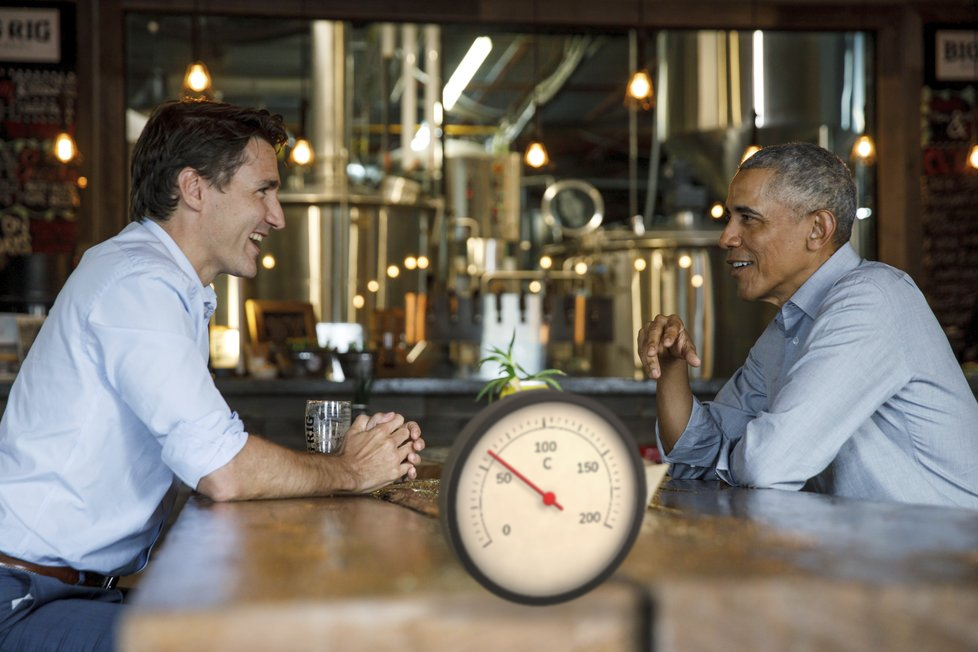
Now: {"value": 60, "unit": "°C"}
